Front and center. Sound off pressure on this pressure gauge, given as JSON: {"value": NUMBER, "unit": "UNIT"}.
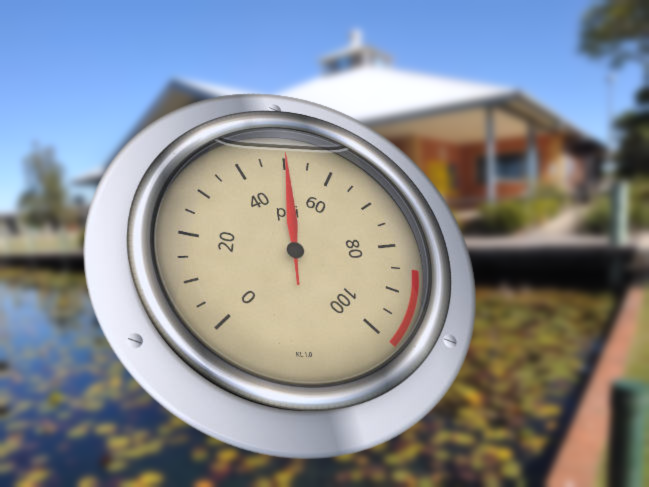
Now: {"value": 50, "unit": "psi"}
